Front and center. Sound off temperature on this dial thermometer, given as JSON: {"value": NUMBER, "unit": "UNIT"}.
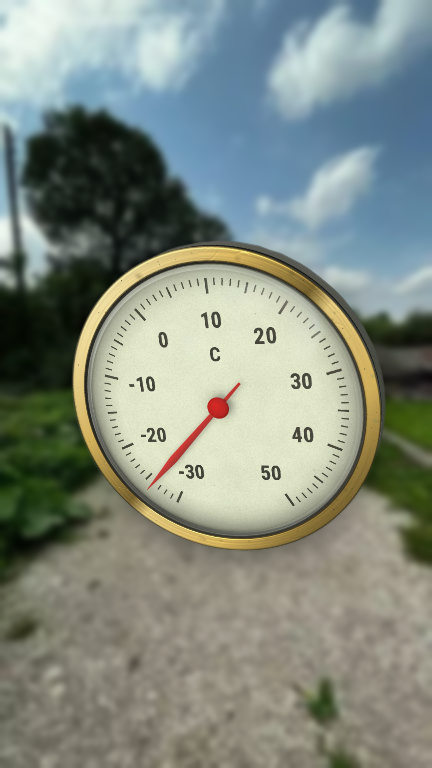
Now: {"value": -26, "unit": "°C"}
